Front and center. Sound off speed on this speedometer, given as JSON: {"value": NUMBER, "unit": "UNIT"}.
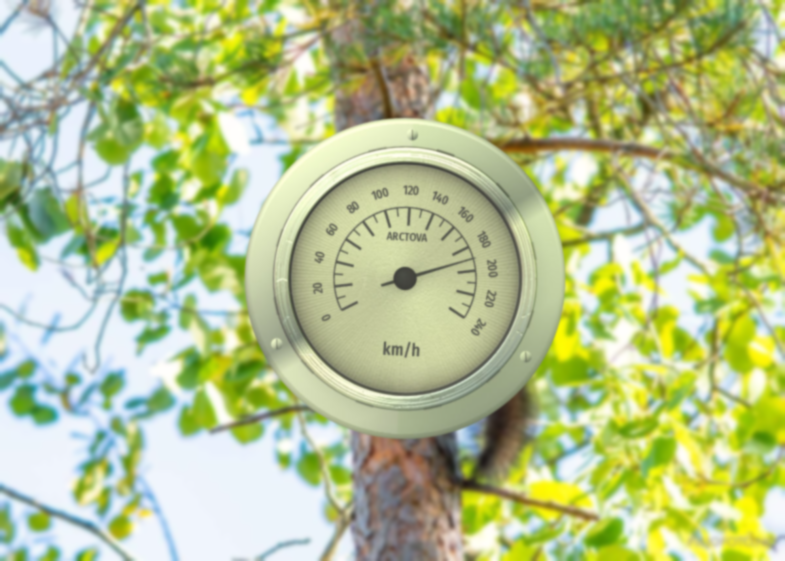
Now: {"value": 190, "unit": "km/h"}
